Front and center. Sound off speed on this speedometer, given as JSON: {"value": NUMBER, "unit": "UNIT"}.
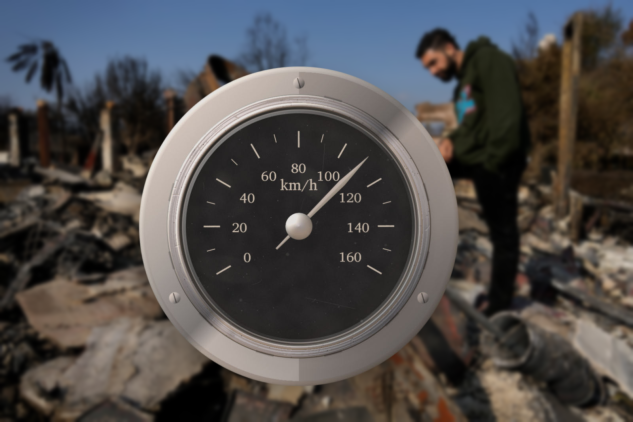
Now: {"value": 110, "unit": "km/h"}
